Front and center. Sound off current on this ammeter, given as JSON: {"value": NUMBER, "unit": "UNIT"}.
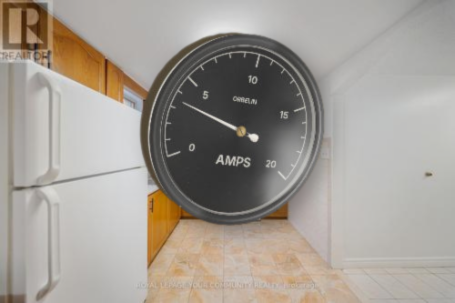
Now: {"value": 3.5, "unit": "A"}
